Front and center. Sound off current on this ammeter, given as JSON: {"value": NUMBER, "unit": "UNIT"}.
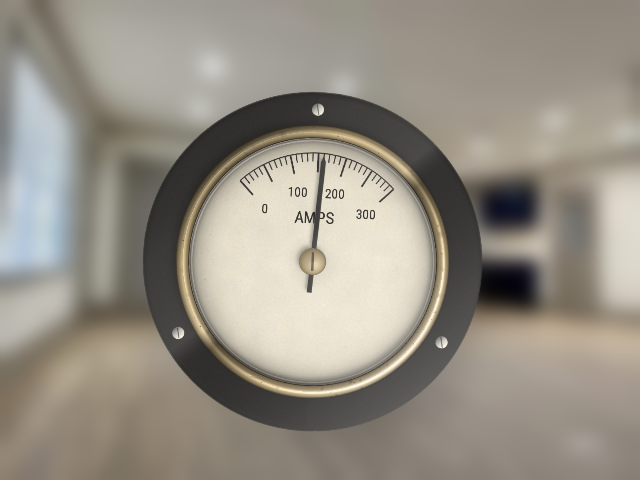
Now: {"value": 160, "unit": "A"}
